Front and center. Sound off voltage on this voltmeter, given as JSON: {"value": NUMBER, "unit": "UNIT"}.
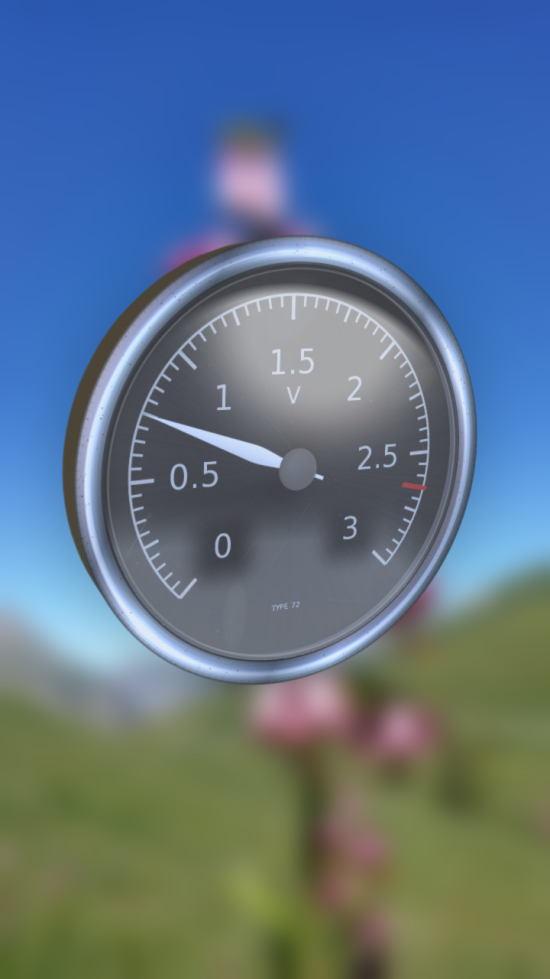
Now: {"value": 0.75, "unit": "V"}
